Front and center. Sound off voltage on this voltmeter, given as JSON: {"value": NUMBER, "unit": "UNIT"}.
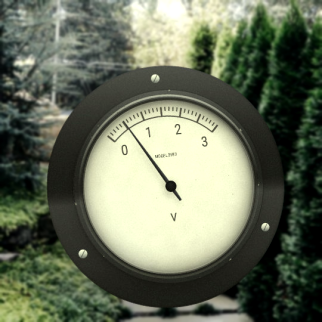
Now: {"value": 0.5, "unit": "V"}
